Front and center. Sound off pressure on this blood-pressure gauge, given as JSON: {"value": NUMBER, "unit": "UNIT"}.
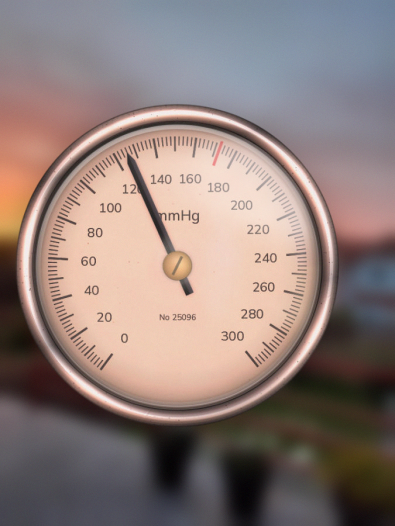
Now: {"value": 126, "unit": "mmHg"}
